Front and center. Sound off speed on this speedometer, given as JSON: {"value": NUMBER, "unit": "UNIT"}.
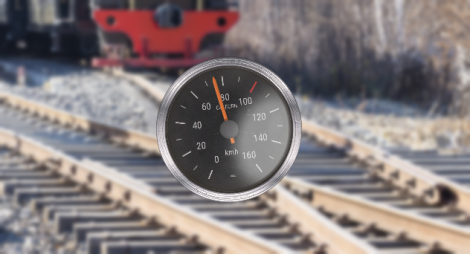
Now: {"value": 75, "unit": "km/h"}
